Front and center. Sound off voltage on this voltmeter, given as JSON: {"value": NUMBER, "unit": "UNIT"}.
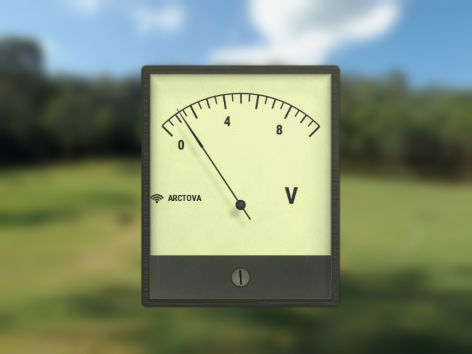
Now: {"value": 1.25, "unit": "V"}
